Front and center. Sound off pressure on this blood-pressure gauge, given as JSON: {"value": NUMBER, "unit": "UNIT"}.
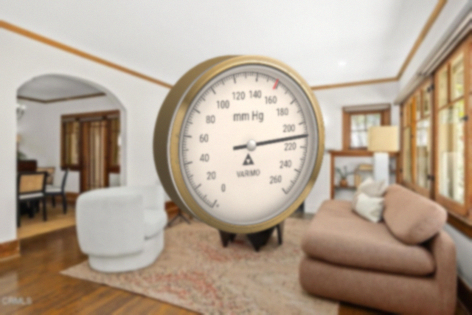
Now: {"value": 210, "unit": "mmHg"}
